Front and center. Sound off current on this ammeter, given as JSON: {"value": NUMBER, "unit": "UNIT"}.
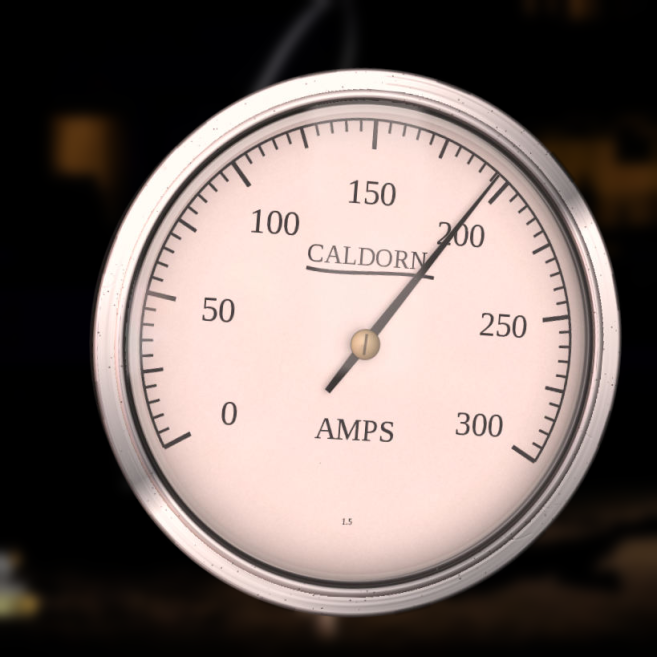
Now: {"value": 195, "unit": "A"}
